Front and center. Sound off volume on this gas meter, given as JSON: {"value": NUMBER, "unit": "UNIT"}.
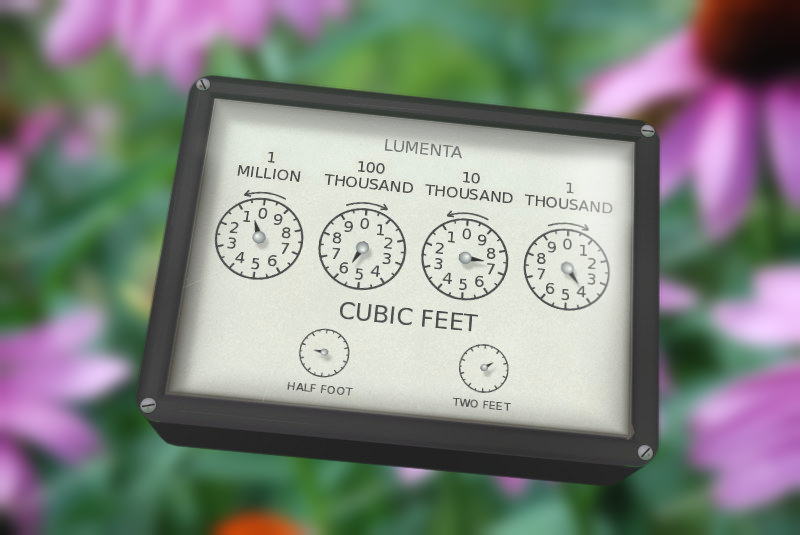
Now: {"value": 57400, "unit": "ft³"}
